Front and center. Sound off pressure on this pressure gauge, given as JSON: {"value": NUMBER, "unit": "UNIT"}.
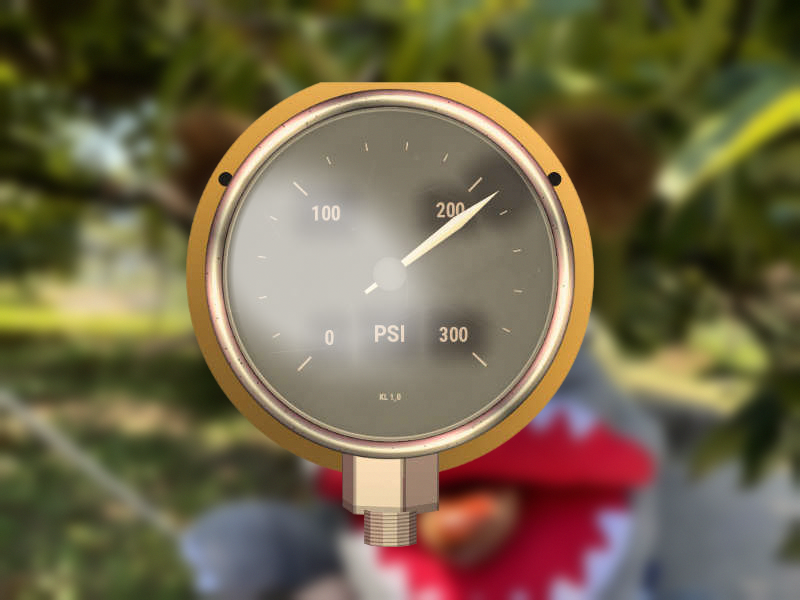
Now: {"value": 210, "unit": "psi"}
